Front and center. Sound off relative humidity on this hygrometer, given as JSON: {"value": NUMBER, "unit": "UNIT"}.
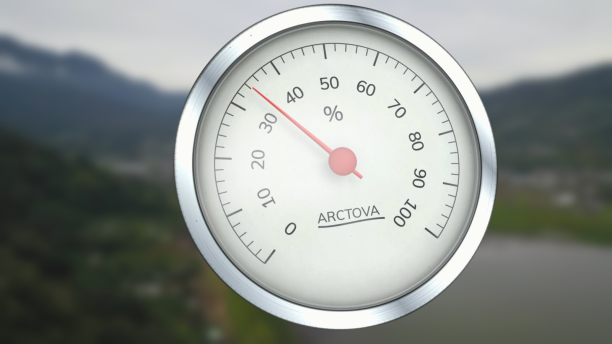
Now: {"value": 34, "unit": "%"}
